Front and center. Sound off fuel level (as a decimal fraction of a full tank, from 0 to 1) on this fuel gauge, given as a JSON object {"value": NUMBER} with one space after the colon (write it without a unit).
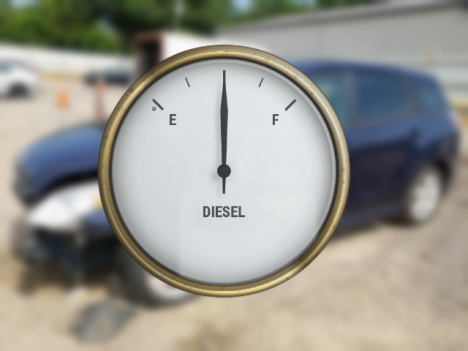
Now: {"value": 0.5}
